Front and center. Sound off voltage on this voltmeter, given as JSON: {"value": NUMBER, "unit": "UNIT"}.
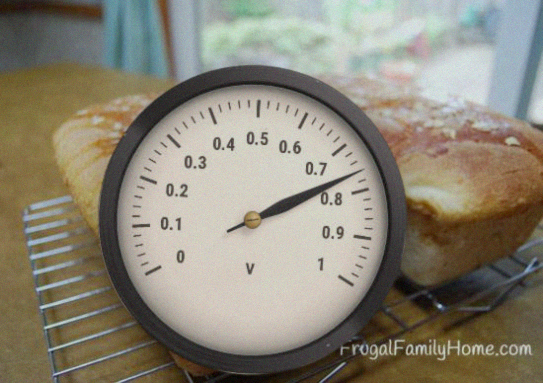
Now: {"value": 0.76, "unit": "V"}
